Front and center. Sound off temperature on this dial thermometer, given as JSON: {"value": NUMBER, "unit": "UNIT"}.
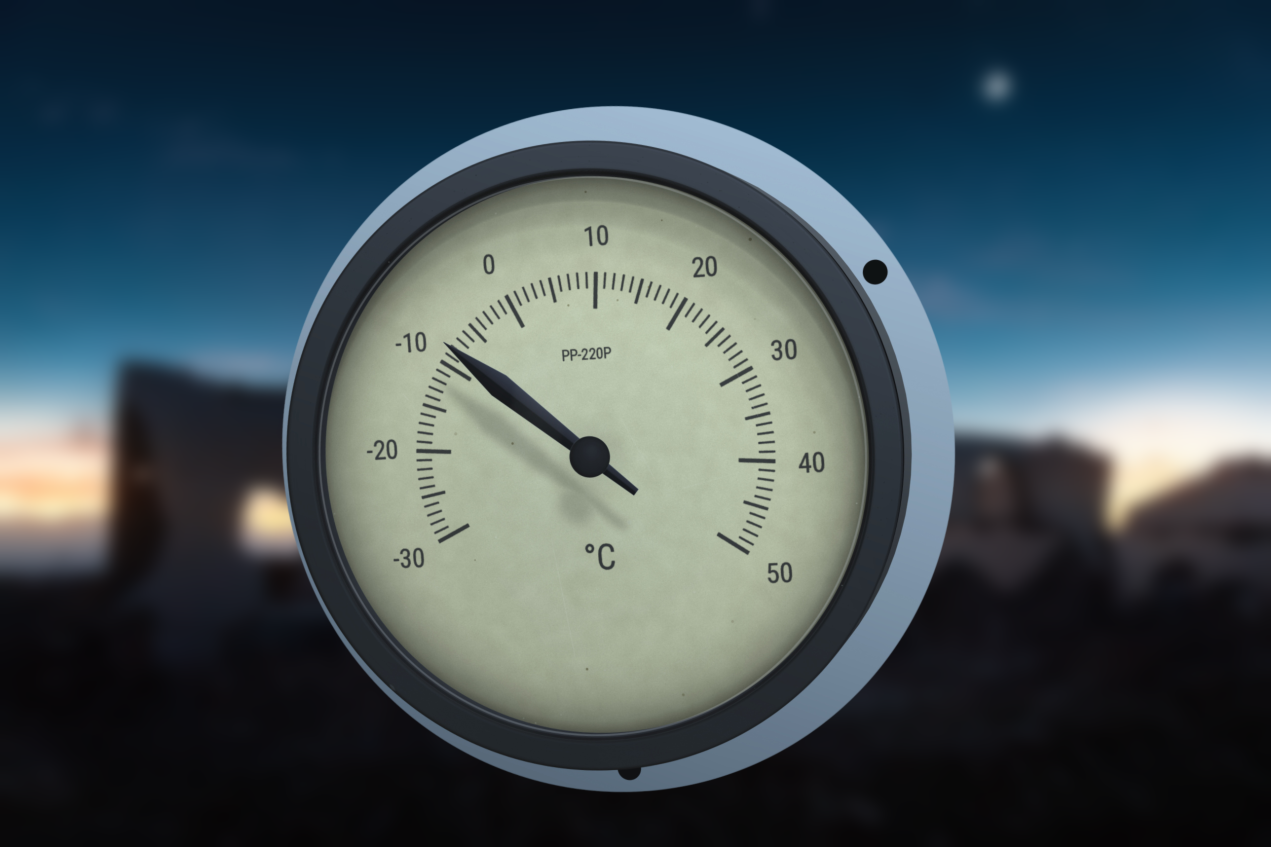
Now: {"value": -8, "unit": "°C"}
